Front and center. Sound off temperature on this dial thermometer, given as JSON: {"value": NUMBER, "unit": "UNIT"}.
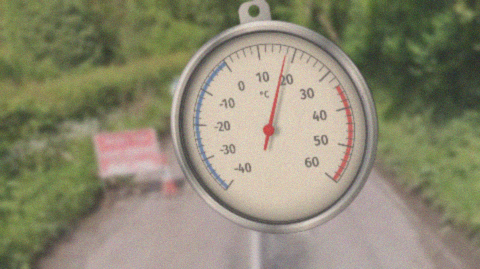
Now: {"value": 18, "unit": "°C"}
